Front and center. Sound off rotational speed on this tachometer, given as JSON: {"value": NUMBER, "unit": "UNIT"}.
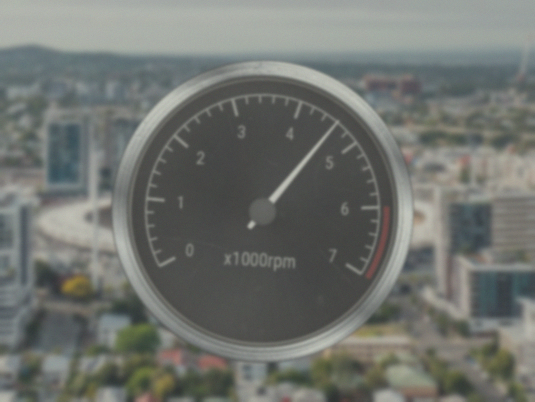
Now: {"value": 4600, "unit": "rpm"}
